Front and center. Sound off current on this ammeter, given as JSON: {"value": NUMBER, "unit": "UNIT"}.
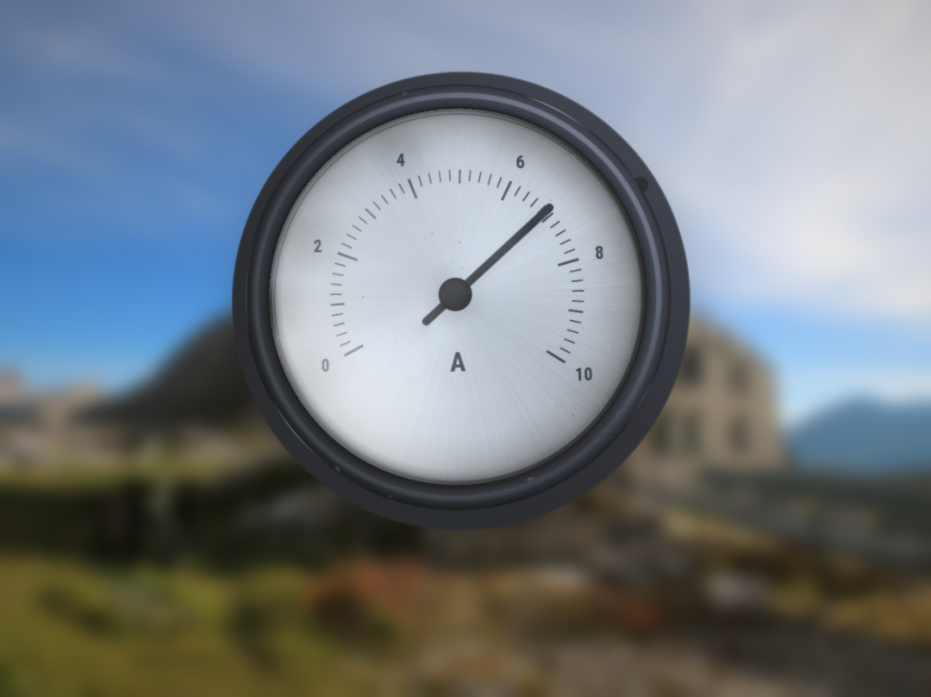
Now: {"value": 6.9, "unit": "A"}
